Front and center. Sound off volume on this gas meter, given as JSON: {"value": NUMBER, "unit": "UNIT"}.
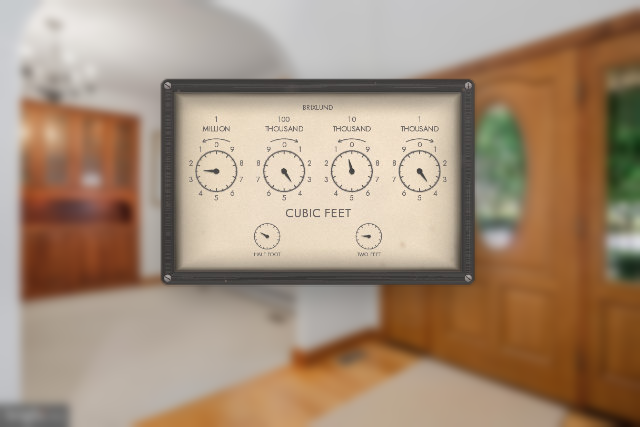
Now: {"value": 240400, "unit": "ft³"}
